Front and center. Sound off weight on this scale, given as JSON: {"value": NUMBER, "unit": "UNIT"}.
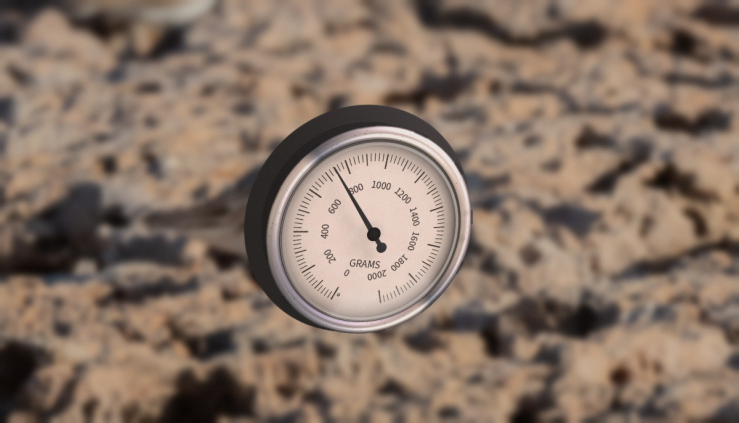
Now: {"value": 740, "unit": "g"}
